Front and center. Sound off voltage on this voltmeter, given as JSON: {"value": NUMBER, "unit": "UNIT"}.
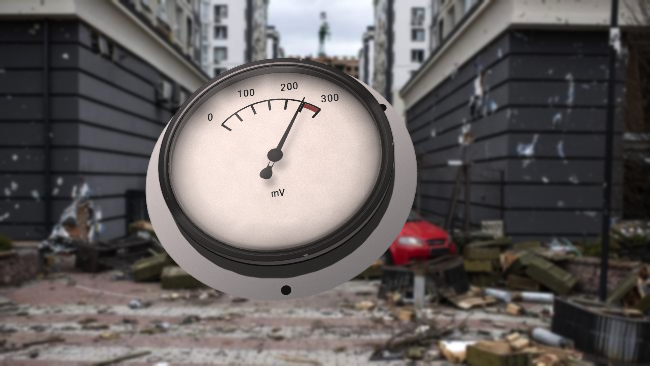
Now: {"value": 250, "unit": "mV"}
